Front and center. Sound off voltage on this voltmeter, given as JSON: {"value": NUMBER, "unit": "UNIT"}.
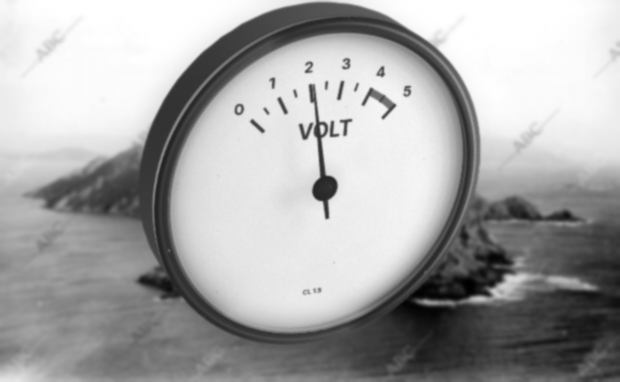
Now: {"value": 2, "unit": "V"}
